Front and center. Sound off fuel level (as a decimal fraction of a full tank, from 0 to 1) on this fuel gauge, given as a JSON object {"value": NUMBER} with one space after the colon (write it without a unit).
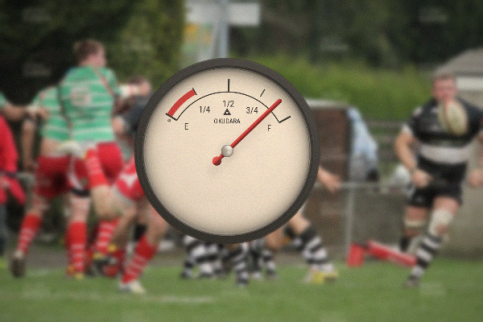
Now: {"value": 0.875}
